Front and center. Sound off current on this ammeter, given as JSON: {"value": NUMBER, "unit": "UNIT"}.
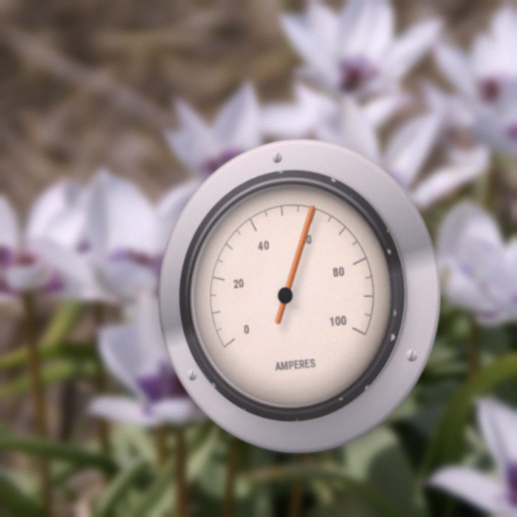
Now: {"value": 60, "unit": "A"}
